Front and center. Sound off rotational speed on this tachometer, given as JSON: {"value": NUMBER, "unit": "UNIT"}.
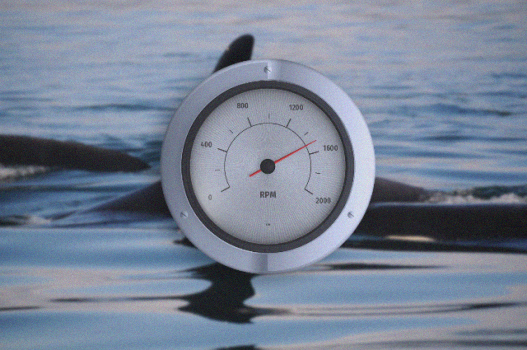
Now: {"value": 1500, "unit": "rpm"}
